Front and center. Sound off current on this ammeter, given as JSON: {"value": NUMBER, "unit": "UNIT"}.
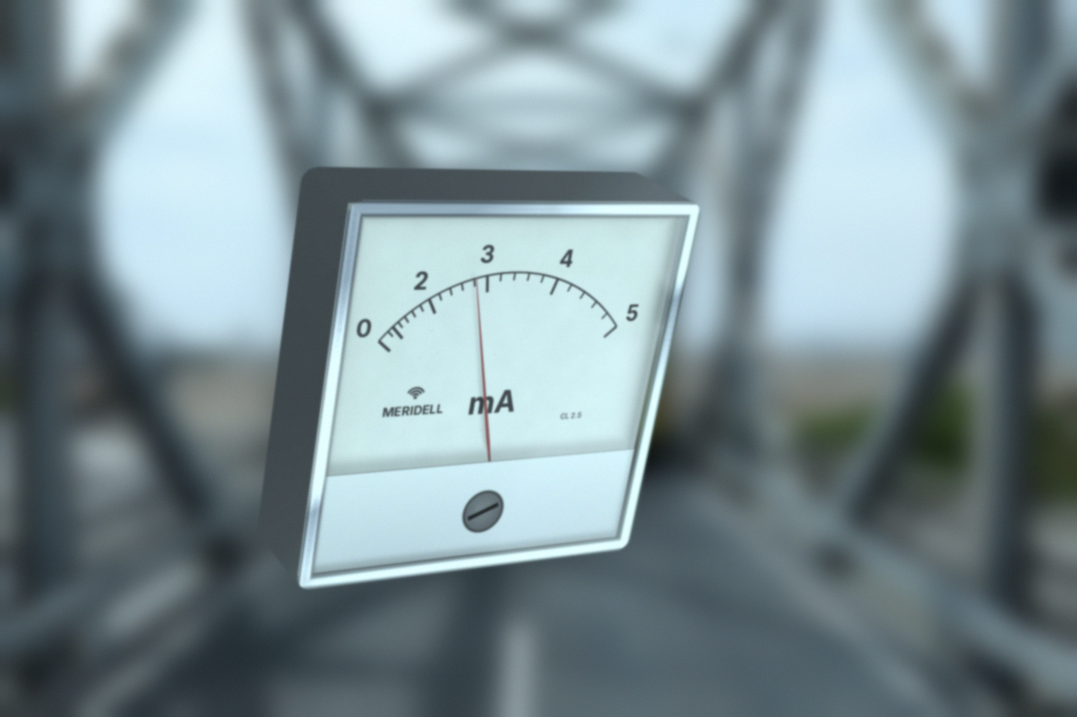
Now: {"value": 2.8, "unit": "mA"}
